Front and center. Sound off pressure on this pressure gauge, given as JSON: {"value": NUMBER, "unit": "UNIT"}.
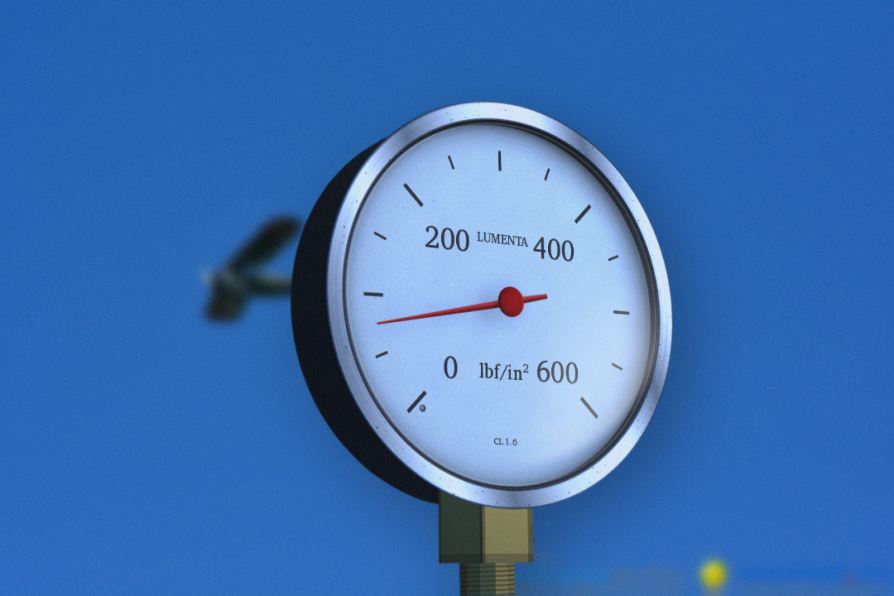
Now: {"value": 75, "unit": "psi"}
